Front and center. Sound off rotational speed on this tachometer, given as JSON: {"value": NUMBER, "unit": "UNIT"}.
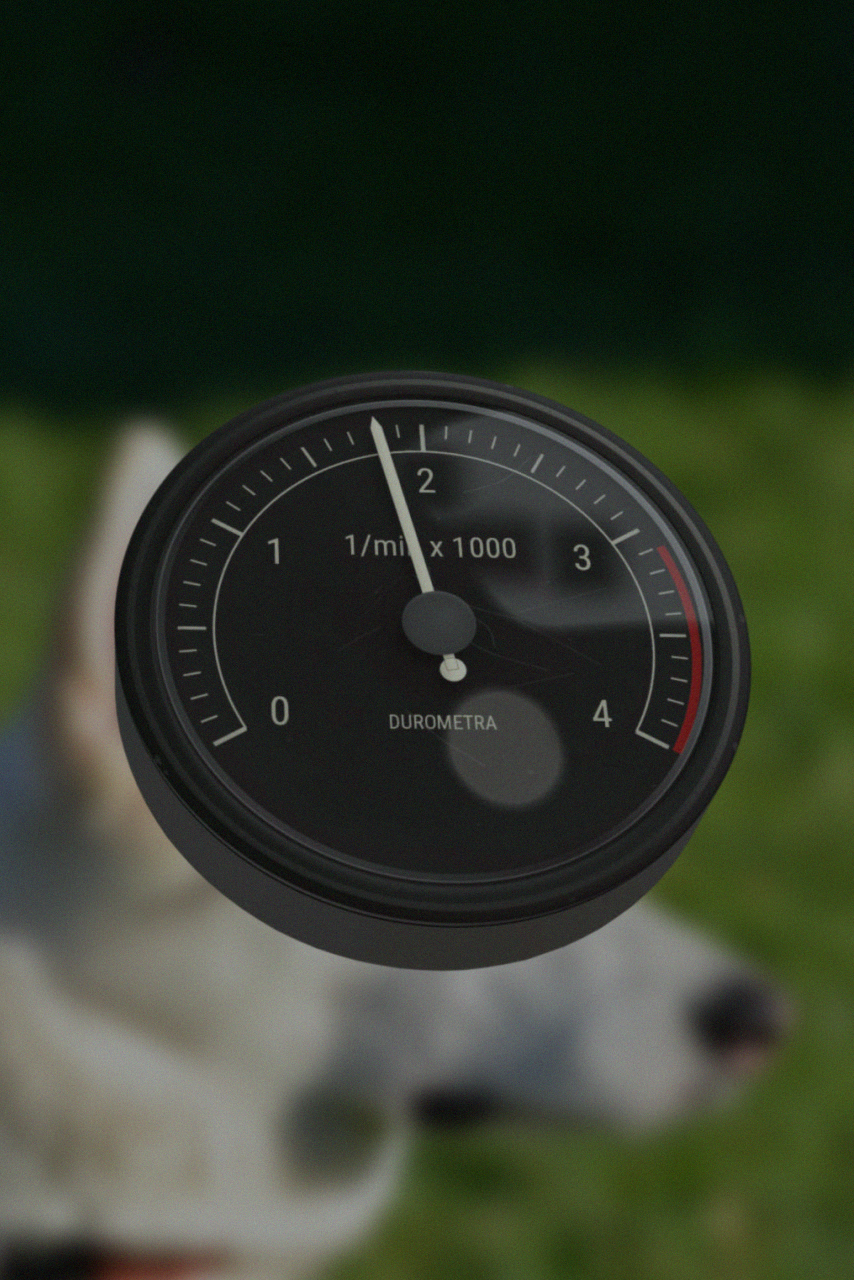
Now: {"value": 1800, "unit": "rpm"}
